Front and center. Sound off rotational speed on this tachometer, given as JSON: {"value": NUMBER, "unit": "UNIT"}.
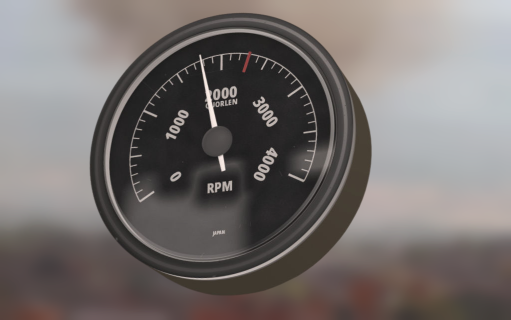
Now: {"value": 1800, "unit": "rpm"}
